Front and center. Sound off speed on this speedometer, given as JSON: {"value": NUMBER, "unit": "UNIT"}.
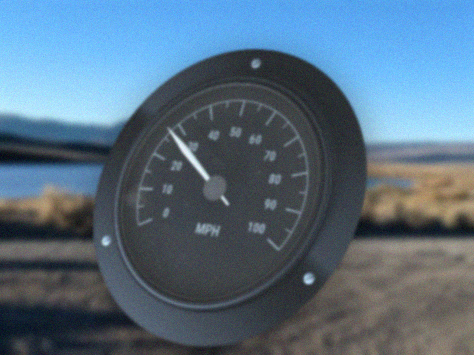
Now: {"value": 27.5, "unit": "mph"}
